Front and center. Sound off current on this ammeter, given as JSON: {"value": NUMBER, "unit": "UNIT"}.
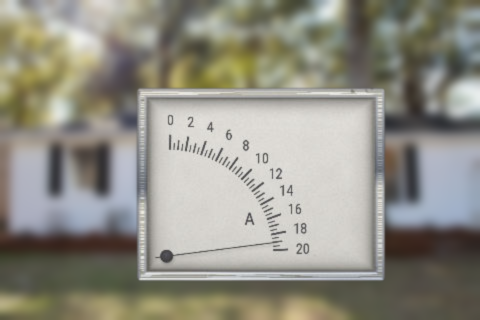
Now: {"value": 19, "unit": "A"}
